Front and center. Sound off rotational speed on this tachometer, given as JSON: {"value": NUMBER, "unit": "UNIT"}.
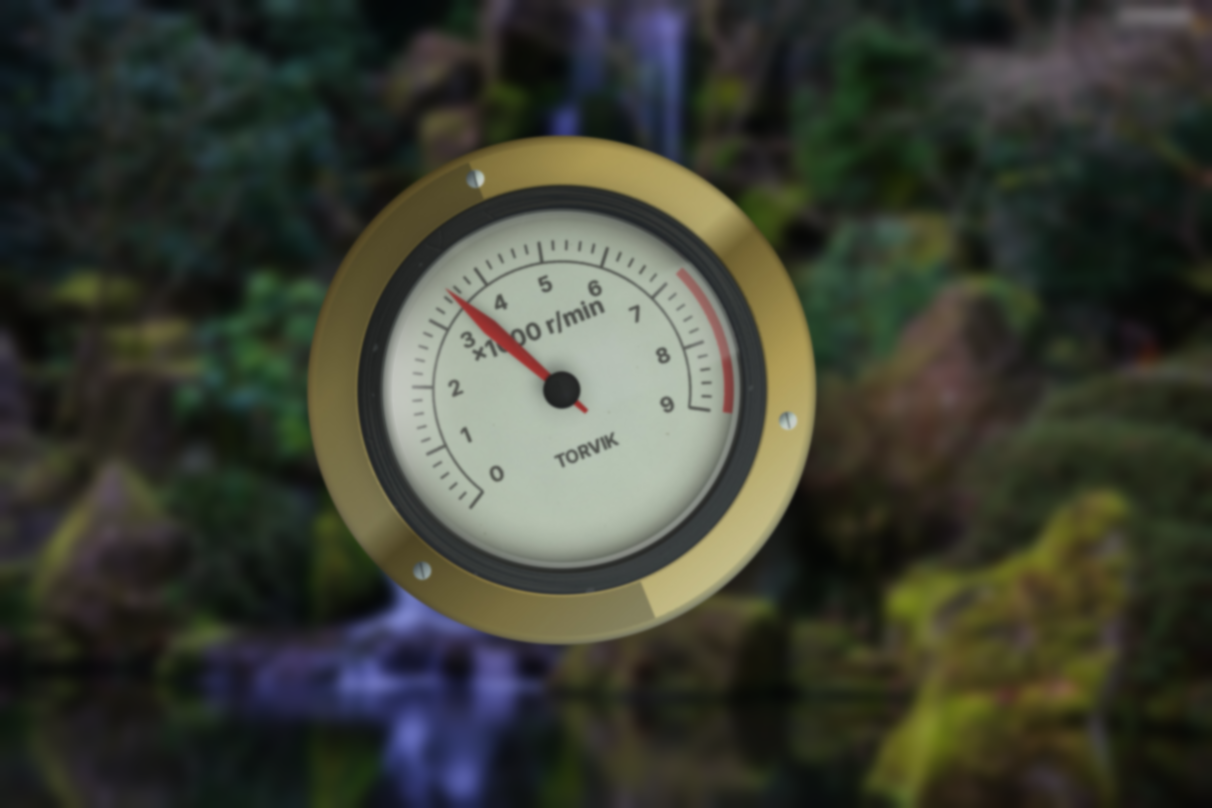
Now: {"value": 3500, "unit": "rpm"}
